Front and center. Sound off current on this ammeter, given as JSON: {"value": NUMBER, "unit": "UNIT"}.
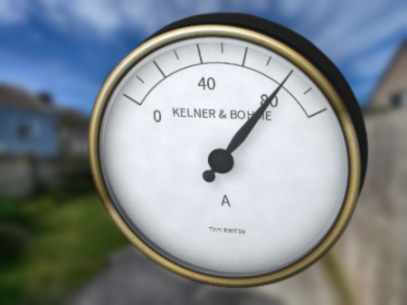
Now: {"value": 80, "unit": "A"}
